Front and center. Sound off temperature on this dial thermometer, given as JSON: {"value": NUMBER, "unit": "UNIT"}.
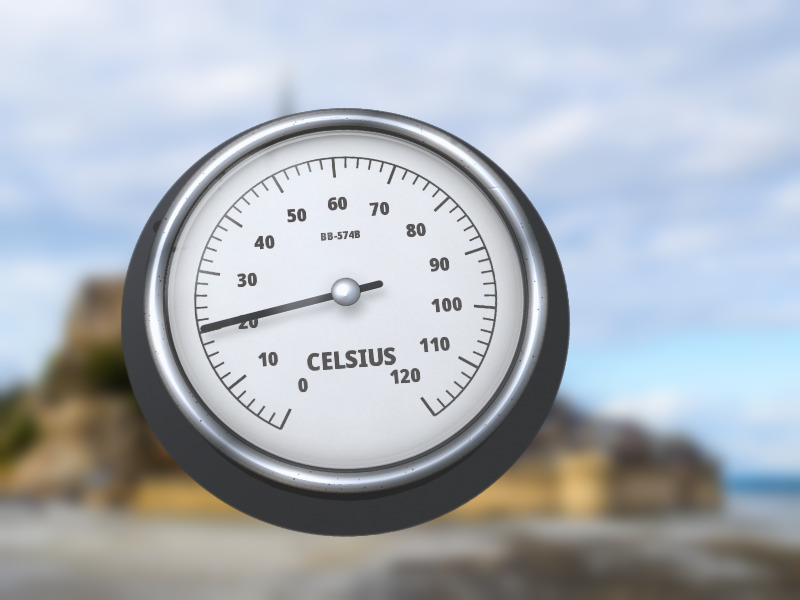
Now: {"value": 20, "unit": "°C"}
